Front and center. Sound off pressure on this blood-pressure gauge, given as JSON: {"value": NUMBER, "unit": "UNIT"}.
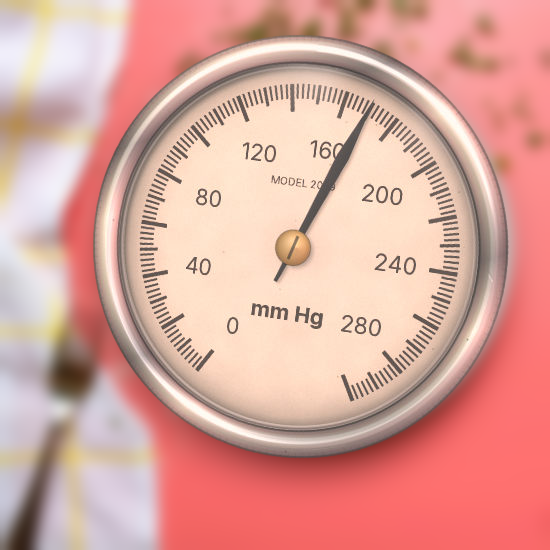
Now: {"value": 170, "unit": "mmHg"}
